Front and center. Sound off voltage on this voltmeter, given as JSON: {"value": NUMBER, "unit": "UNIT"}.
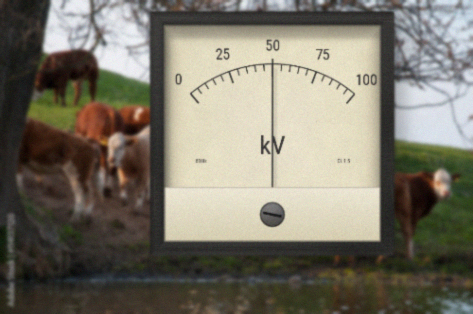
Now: {"value": 50, "unit": "kV"}
